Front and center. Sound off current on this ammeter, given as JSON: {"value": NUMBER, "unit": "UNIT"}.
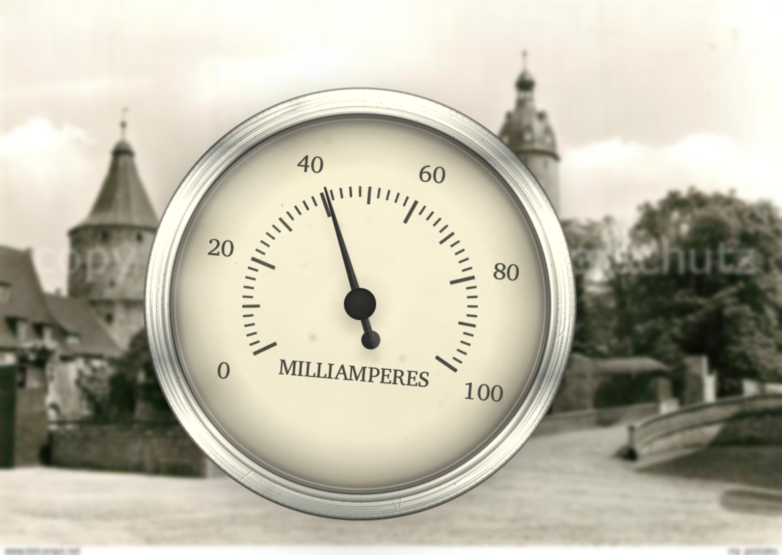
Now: {"value": 41, "unit": "mA"}
